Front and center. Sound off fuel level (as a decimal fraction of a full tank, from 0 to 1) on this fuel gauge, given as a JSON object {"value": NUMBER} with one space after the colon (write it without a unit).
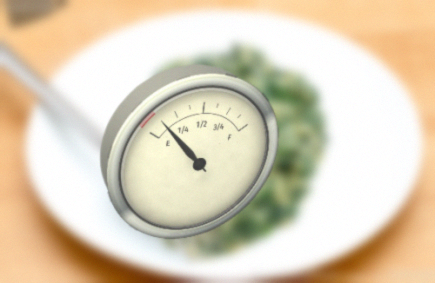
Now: {"value": 0.125}
